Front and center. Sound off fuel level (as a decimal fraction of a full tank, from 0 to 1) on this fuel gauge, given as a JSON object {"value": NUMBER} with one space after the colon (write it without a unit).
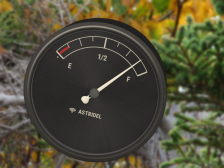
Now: {"value": 0.875}
